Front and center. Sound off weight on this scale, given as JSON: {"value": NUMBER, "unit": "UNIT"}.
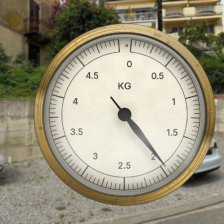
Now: {"value": 1.95, "unit": "kg"}
